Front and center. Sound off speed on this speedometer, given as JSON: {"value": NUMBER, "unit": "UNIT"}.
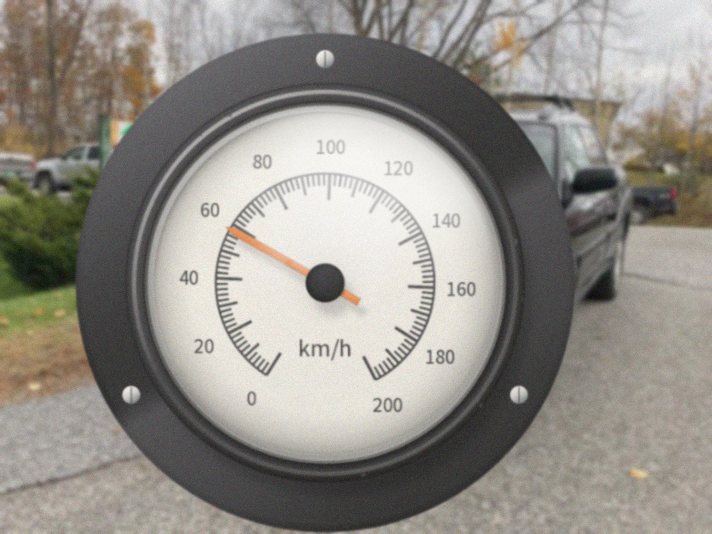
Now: {"value": 58, "unit": "km/h"}
